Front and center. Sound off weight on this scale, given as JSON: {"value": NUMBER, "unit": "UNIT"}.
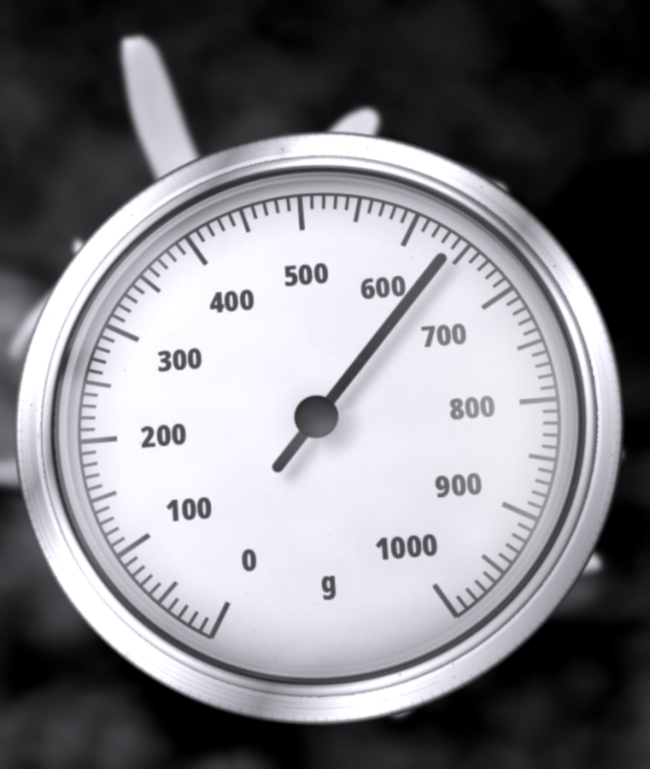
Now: {"value": 640, "unit": "g"}
